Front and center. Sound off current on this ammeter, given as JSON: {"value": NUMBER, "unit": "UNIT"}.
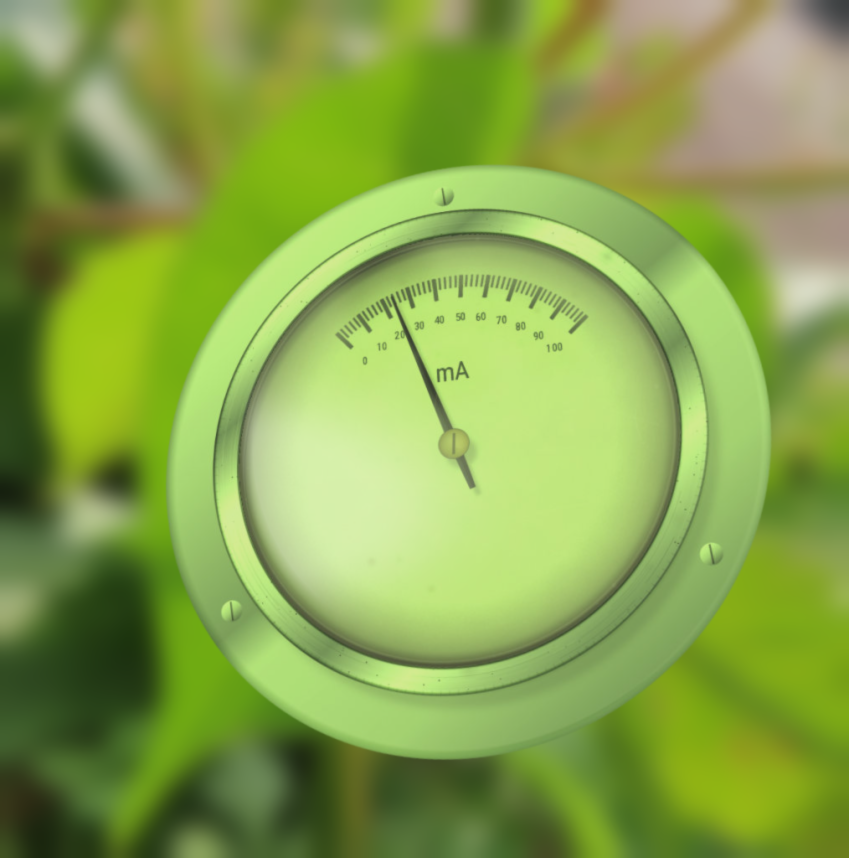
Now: {"value": 24, "unit": "mA"}
